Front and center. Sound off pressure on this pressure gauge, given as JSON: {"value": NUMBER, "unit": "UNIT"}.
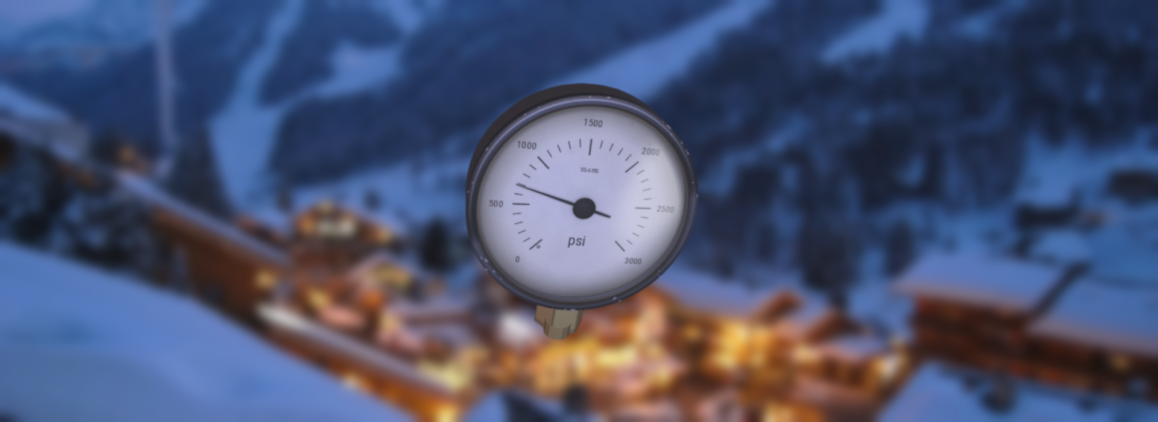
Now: {"value": 700, "unit": "psi"}
